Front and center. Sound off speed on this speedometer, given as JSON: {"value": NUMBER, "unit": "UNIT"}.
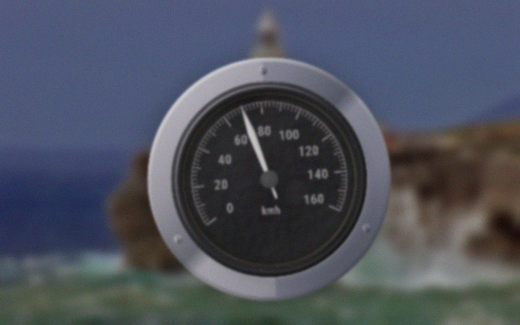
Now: {"value": 70, "unit": "km/h"}
